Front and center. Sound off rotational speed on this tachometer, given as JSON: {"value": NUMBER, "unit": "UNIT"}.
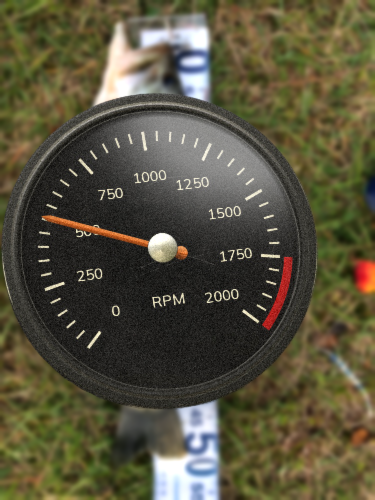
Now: {"value": 500, "unit": "rpm"}
